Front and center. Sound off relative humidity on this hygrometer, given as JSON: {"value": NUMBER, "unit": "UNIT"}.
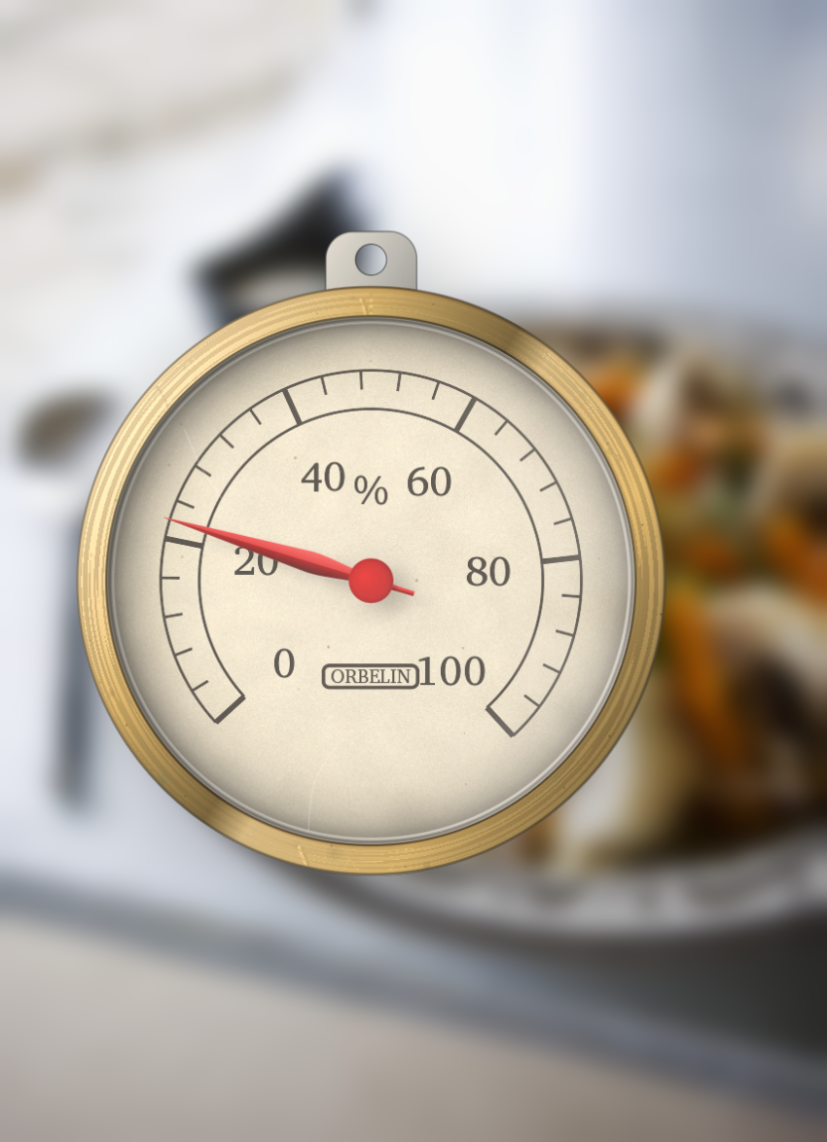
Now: {"value": 22, "unit": "%"}
